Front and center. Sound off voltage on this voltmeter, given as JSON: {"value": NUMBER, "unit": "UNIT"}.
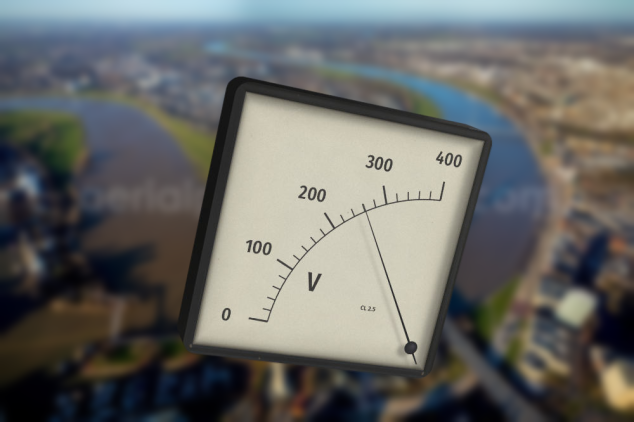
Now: {"value": 260, "unit": "V"}
